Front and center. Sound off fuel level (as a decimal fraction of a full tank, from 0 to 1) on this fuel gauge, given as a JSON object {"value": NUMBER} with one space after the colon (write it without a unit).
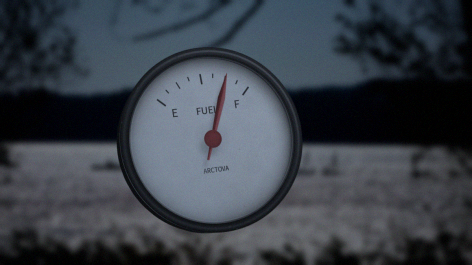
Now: {"value": 0.75}
